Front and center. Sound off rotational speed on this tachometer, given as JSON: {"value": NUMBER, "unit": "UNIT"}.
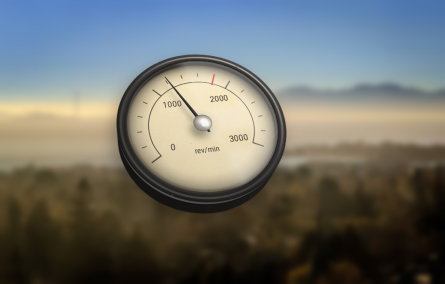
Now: {"value": 1200, "unit": "rpm"}
